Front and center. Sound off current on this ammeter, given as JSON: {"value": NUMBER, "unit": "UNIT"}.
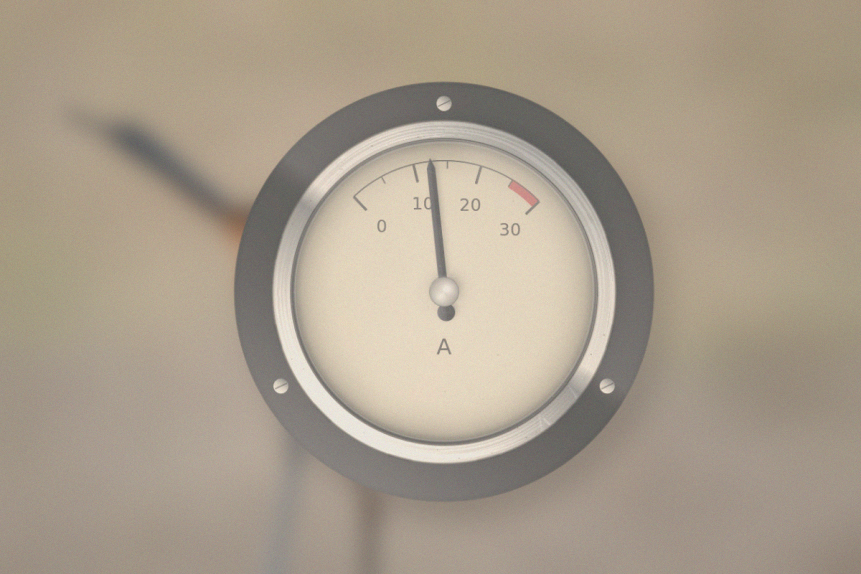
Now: {"value": 12.5, "unit": "A"}
